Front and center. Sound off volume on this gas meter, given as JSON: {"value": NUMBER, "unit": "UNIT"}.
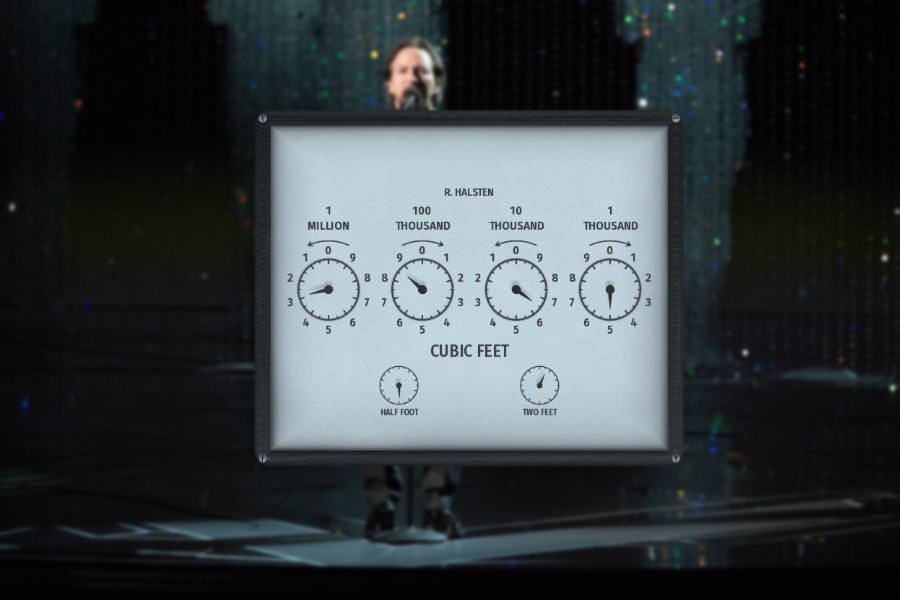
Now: {"value": 286500, "unit": "ft³"}
